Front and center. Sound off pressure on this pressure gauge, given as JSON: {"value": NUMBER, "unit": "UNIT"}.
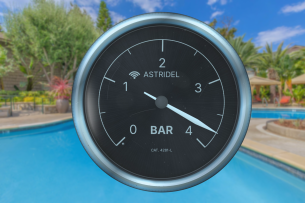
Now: {"value": 3.75, "unit": "bar"}
